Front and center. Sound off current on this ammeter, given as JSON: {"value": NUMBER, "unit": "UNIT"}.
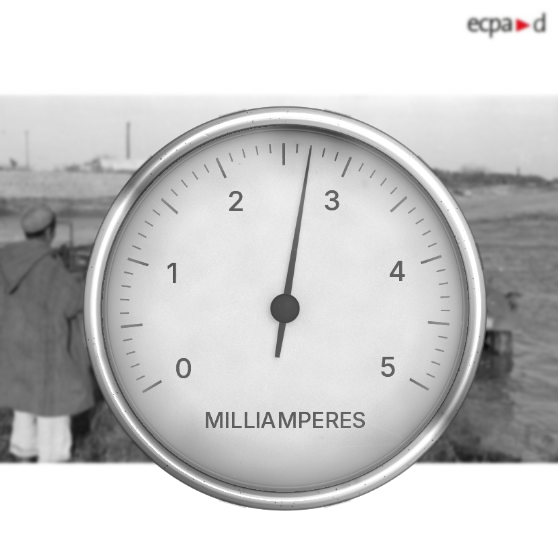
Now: {"value": 2.7, "unit": "mA"}
